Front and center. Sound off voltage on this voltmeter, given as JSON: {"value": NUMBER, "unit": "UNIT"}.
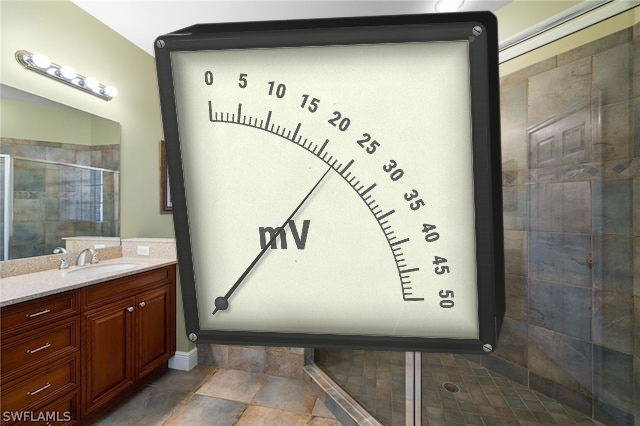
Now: {"value": 23, "unit": "mV"}
